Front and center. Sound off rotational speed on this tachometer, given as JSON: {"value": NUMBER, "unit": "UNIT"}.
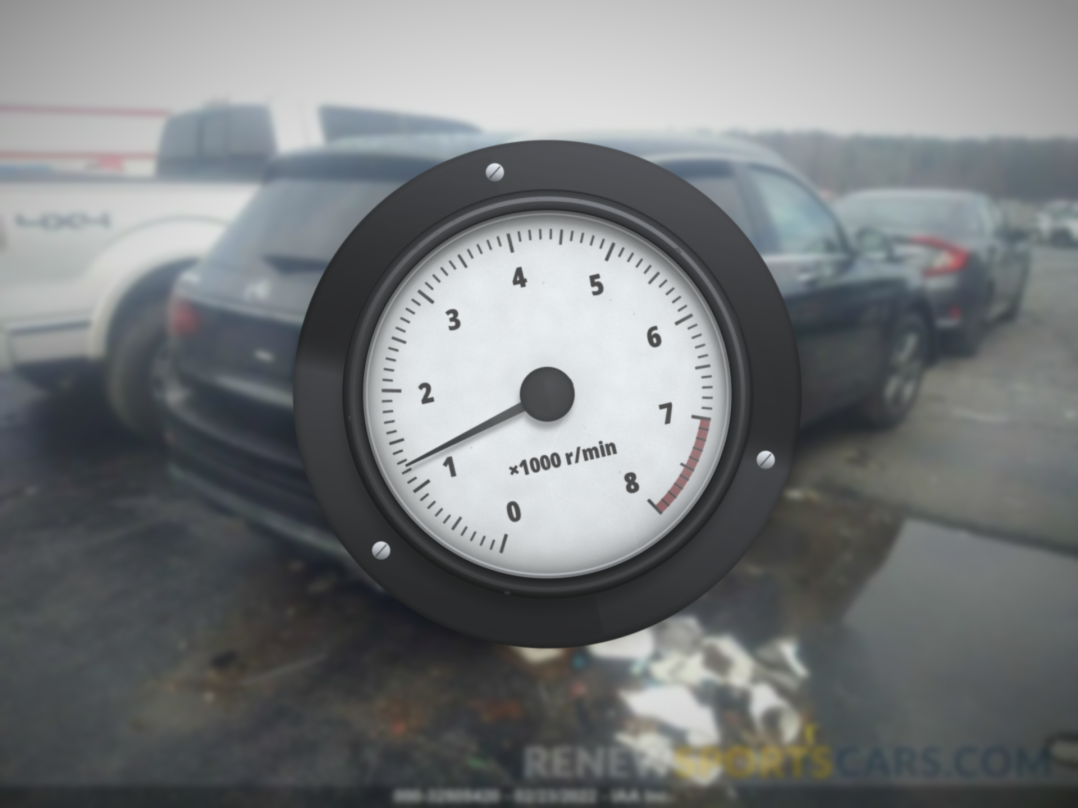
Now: {"value": 1250, "unit": "rpm"}
